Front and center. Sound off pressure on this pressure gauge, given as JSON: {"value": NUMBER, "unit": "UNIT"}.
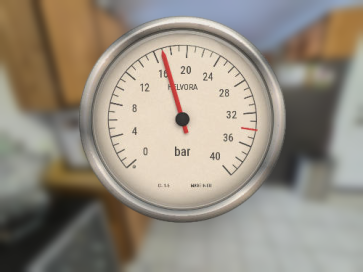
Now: {"value": 17, "unit": "bar"}
